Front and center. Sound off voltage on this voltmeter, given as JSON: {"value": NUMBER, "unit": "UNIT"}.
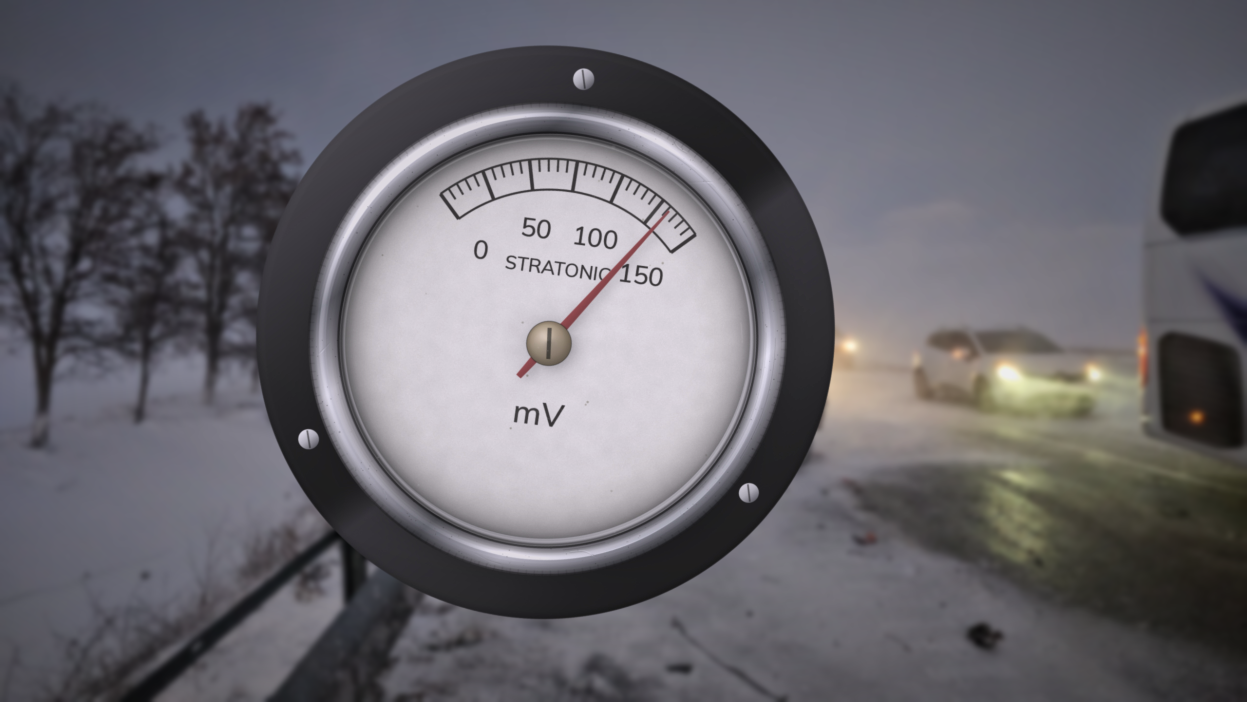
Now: {"value": 130, "unit": "mV"}
